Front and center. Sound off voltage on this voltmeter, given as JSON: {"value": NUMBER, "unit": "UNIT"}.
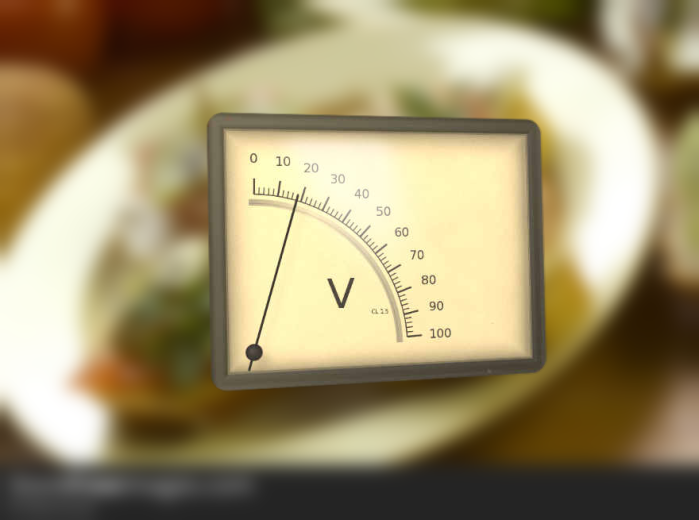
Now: {"value": 18, "unit": "V"}
